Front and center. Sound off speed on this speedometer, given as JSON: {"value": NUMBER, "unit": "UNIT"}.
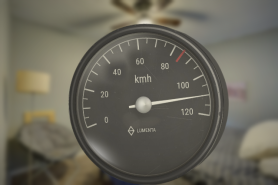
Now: {"value": 110, "unit": "km/h"}
